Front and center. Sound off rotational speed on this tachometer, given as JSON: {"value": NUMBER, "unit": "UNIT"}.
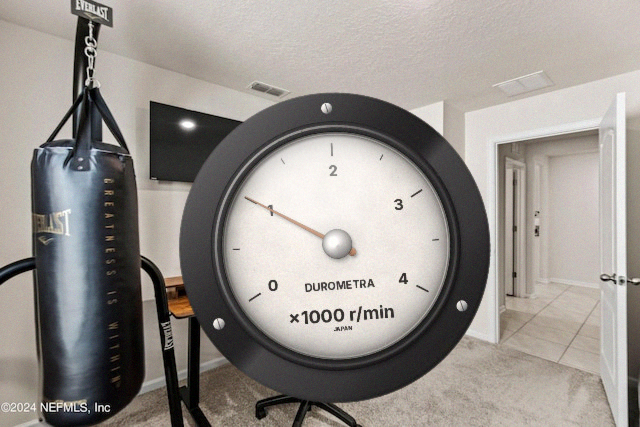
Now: {"value": 1000, "unit": "rpm"}
